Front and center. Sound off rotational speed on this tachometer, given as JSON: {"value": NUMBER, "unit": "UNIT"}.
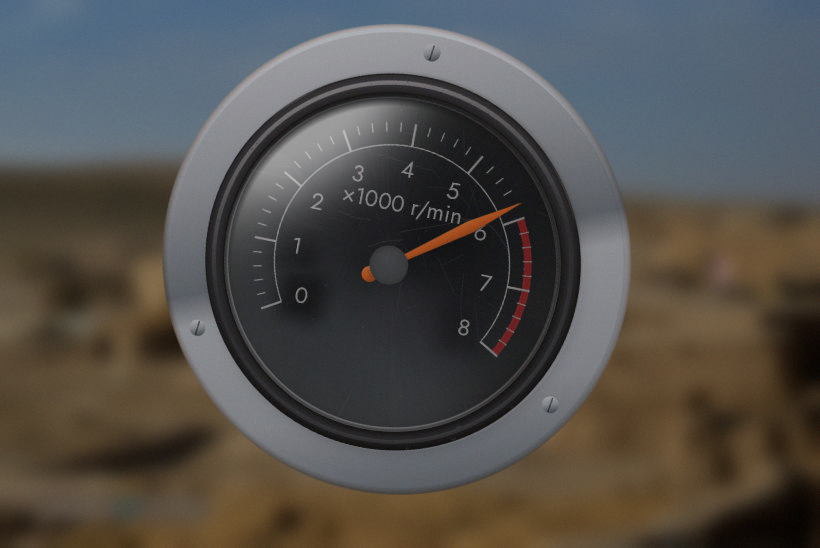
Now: {"value": 5800, "unit": "rpm"}
